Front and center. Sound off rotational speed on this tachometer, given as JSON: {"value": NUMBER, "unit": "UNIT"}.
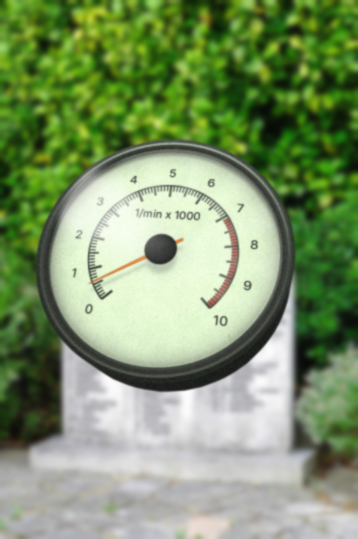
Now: {"value": 500, "unit": "rpm"}
